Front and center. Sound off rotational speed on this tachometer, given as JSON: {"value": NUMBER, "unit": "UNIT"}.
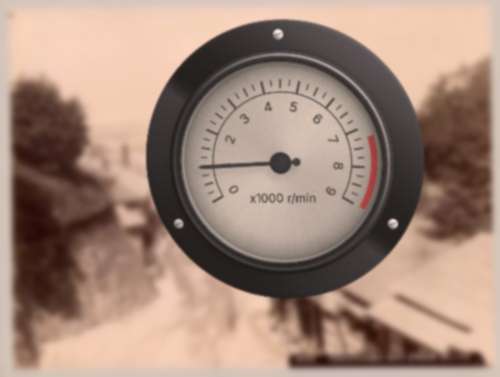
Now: {"value": 1000, "unit": "rpm"}
